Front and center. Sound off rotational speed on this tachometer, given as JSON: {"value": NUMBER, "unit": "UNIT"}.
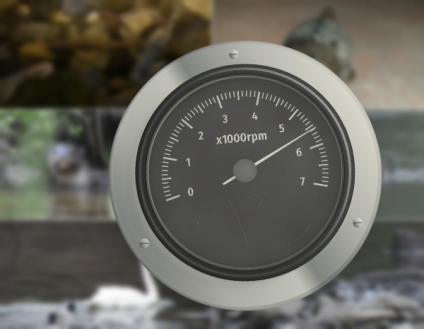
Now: {"value": 5600, "unit": "rpm"}
